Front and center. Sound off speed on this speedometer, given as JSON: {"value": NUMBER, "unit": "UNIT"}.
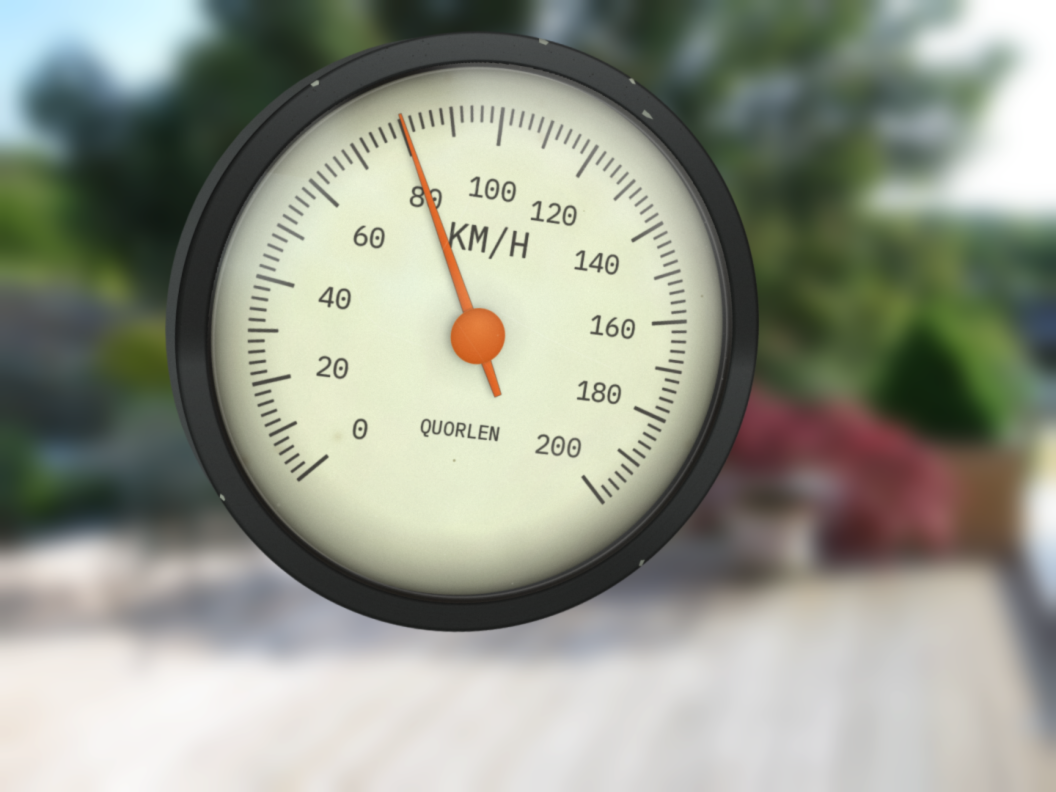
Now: {"value": 80, "unit": "km/h"}
